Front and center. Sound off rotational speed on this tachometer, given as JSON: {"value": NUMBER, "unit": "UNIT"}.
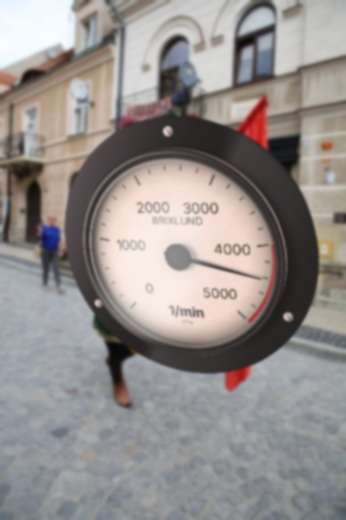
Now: {"value": 4400, "unit": "rpm"}
